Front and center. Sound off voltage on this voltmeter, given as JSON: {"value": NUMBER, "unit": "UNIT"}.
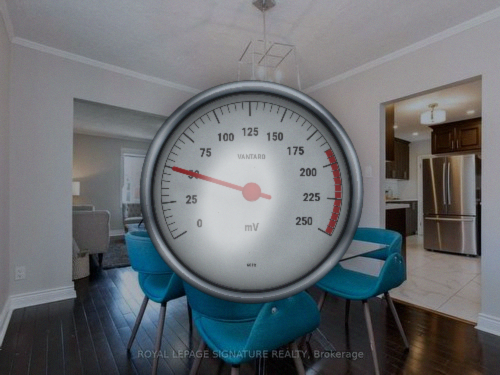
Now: {"value": 50, "unit": "mV"}
